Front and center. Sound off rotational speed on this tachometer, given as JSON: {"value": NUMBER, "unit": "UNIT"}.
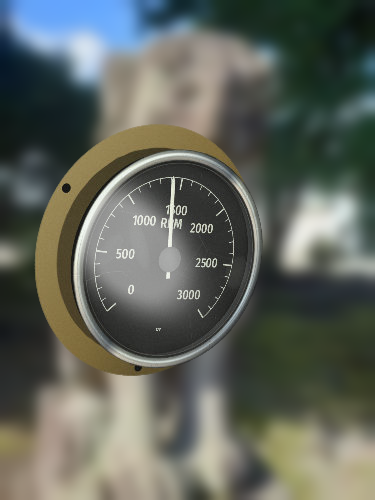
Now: {"value": 1400, "unit": "rpm"}
